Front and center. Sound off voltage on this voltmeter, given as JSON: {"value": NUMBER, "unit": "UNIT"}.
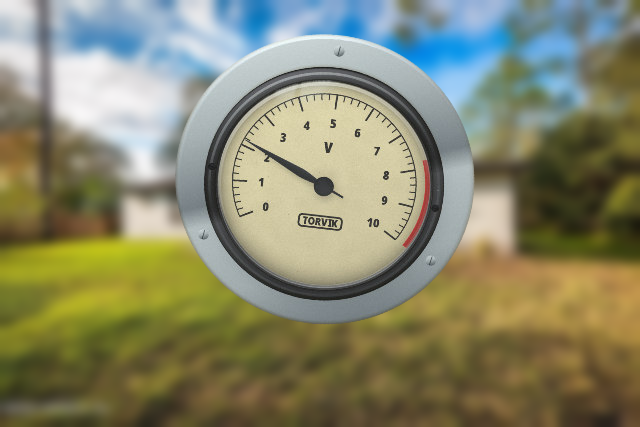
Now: {"value": 2.2, "unit": "V"}
